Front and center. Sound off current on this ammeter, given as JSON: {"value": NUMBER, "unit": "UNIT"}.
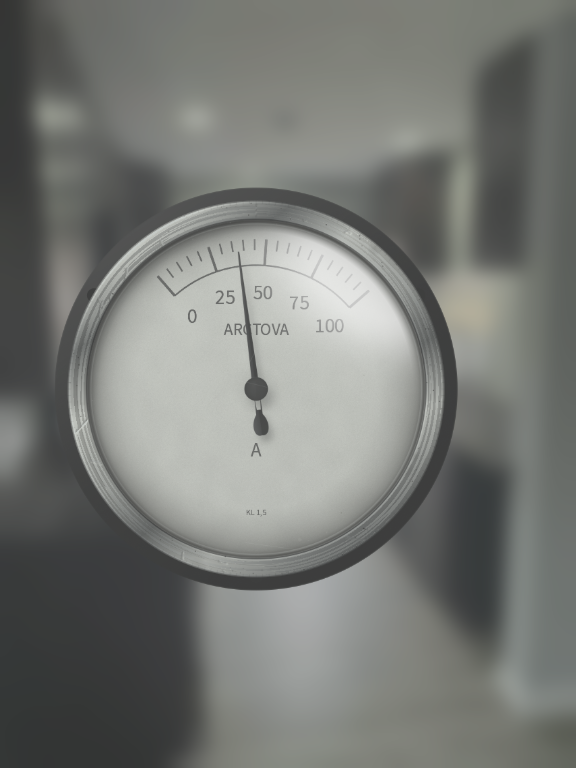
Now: {"value": 37.5, "unit": "A"}
